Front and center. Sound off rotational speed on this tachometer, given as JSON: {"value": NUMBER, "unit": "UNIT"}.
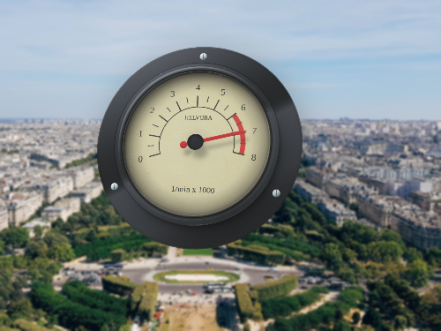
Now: {"value": 7000, "unit": "rpm"}
